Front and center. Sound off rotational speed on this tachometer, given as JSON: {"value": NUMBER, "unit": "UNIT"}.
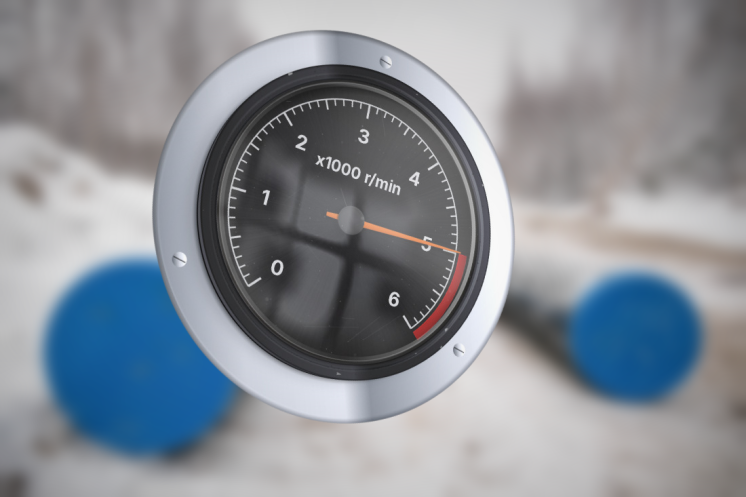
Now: {"value": 5000, "unit": "rpm"}
